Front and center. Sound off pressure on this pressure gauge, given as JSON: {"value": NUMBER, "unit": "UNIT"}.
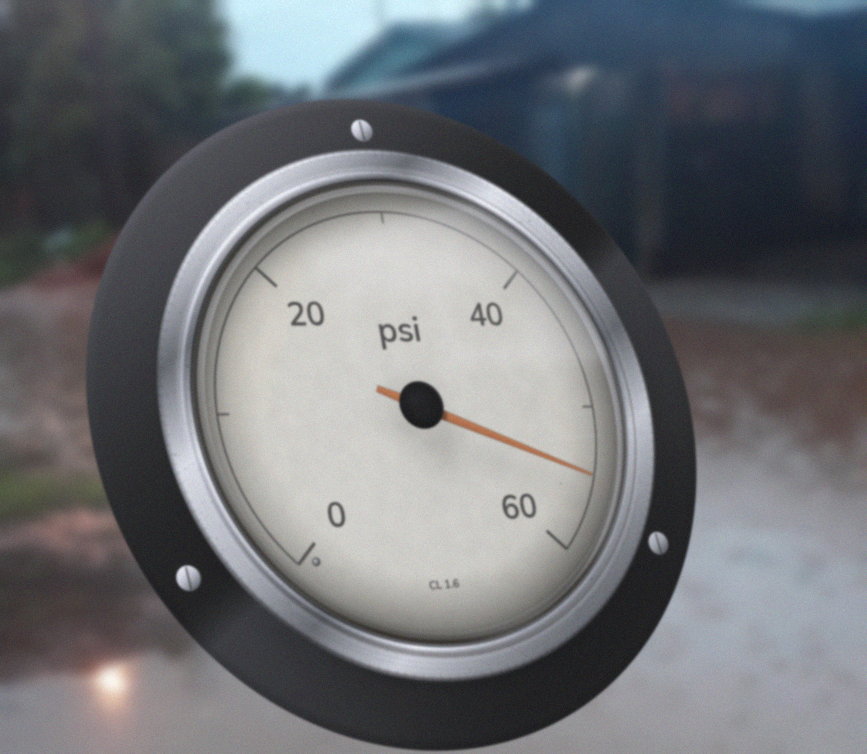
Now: {"value": 55, "unit": "psi"}
